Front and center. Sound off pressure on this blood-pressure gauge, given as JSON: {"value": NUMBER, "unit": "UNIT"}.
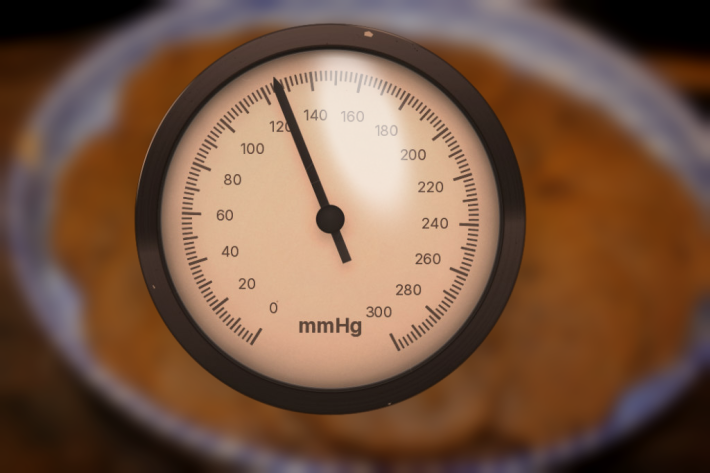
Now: {"value": 126, "unit": "mmHg"}
